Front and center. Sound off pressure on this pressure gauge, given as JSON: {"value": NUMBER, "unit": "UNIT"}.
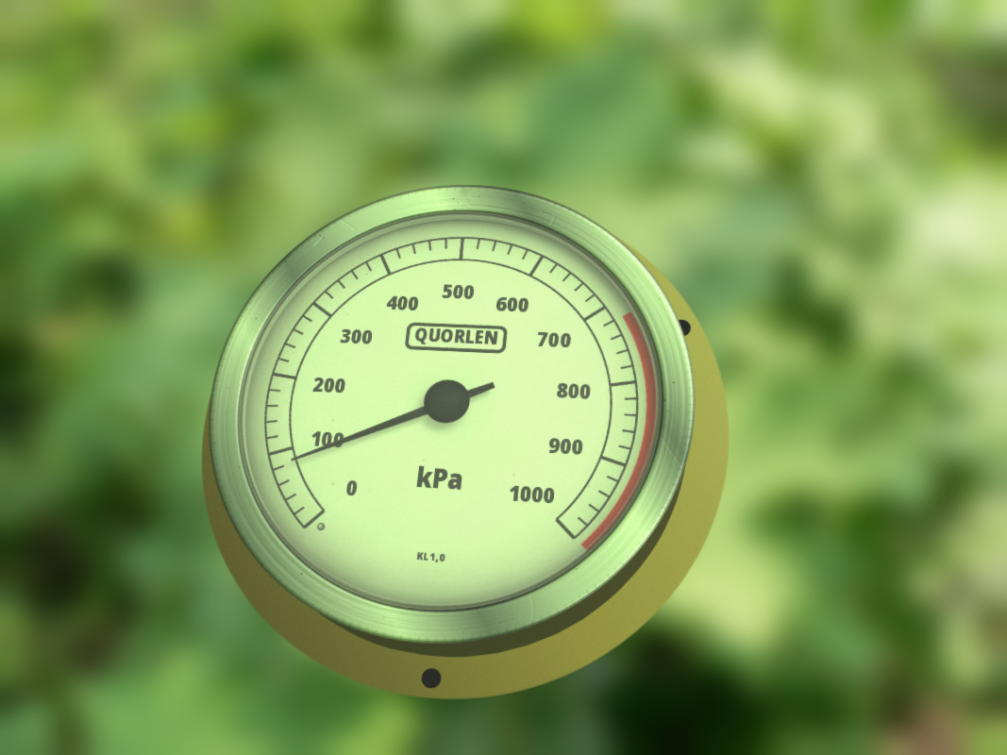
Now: {"value": 80, "unit": "kPa"}
